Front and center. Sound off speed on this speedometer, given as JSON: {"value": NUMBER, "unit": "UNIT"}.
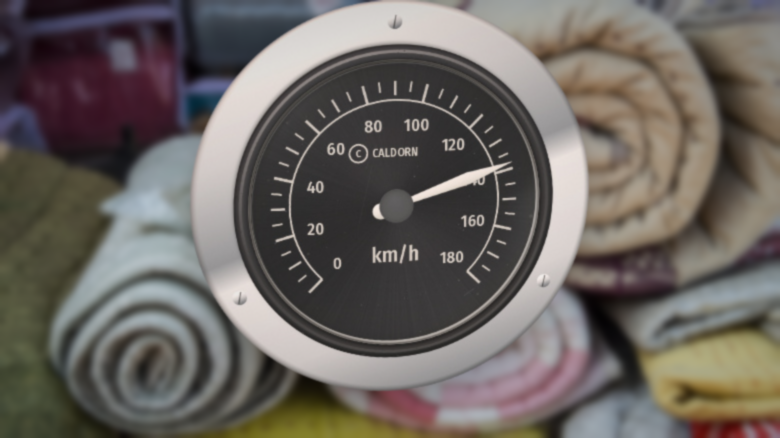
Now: {"value": 137.5, "unit": "km/h"}
